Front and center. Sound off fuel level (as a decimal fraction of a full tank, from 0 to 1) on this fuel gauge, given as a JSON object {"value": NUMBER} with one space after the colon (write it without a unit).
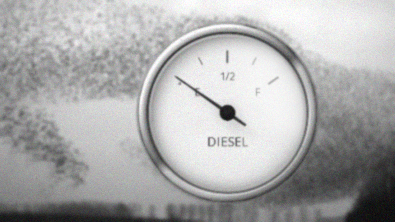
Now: {"value": 0}
